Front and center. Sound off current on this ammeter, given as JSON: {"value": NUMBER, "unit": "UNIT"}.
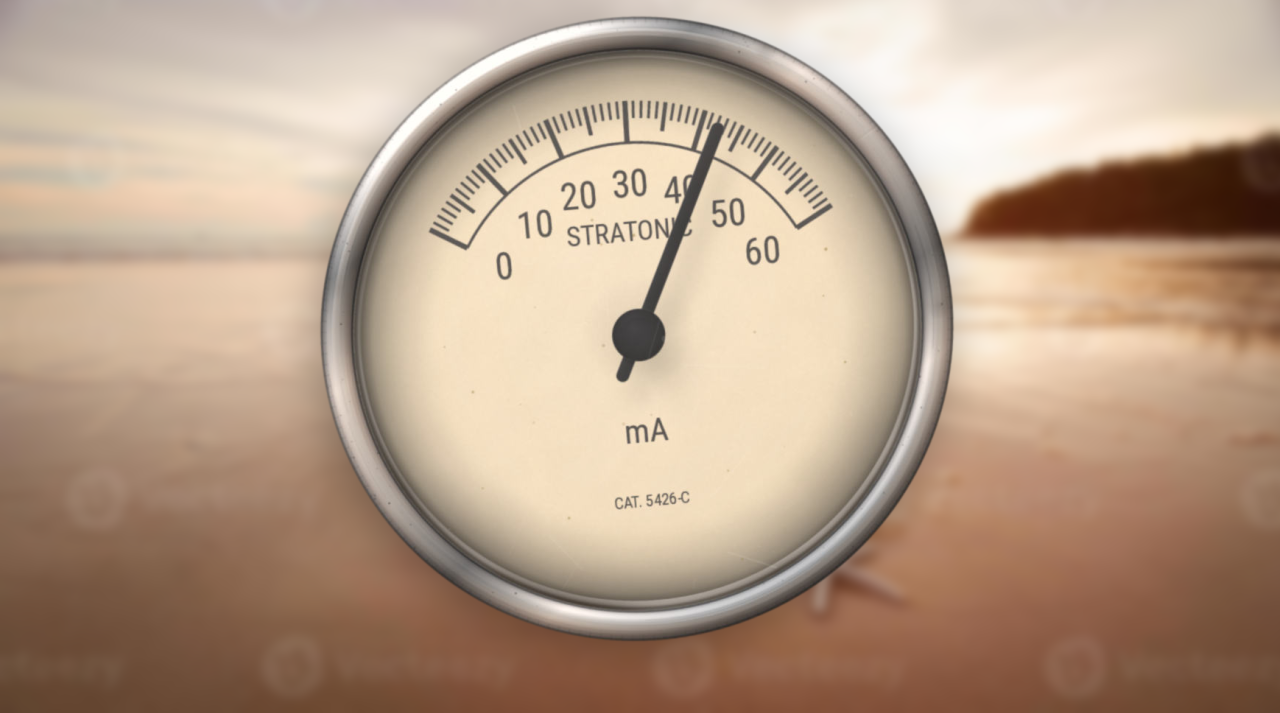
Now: {"value": 42, "unit": "mA"}
